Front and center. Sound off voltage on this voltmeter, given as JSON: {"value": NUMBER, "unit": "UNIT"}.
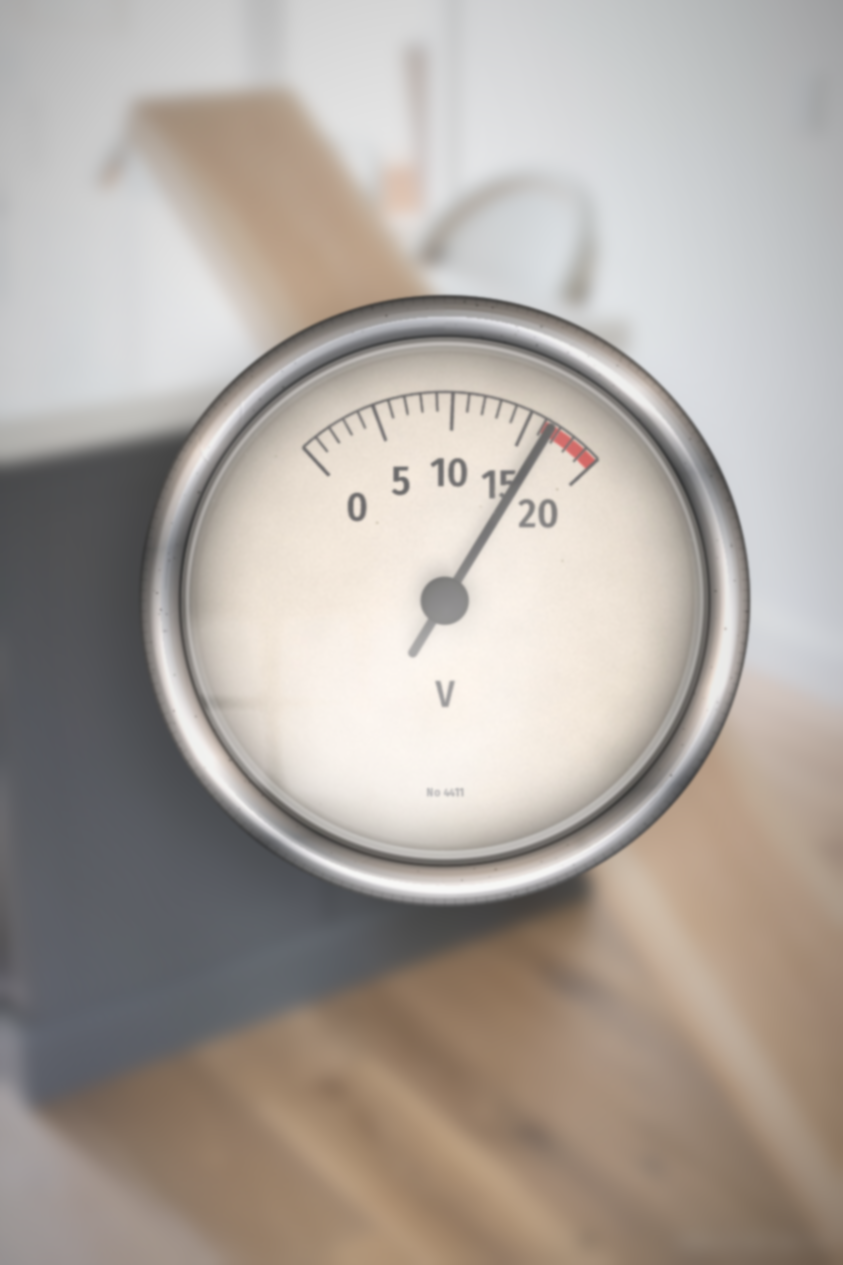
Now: {"value": 16.5, "unit": "V"}
